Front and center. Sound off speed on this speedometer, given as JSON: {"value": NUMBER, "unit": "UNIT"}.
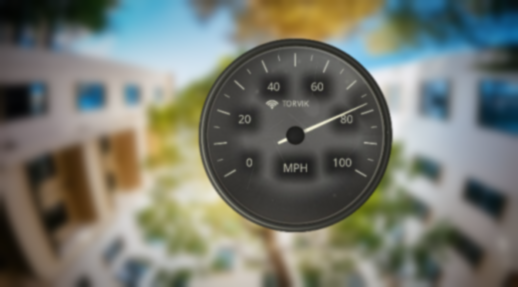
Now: {"value": 77.5, "unit": "mph"}
